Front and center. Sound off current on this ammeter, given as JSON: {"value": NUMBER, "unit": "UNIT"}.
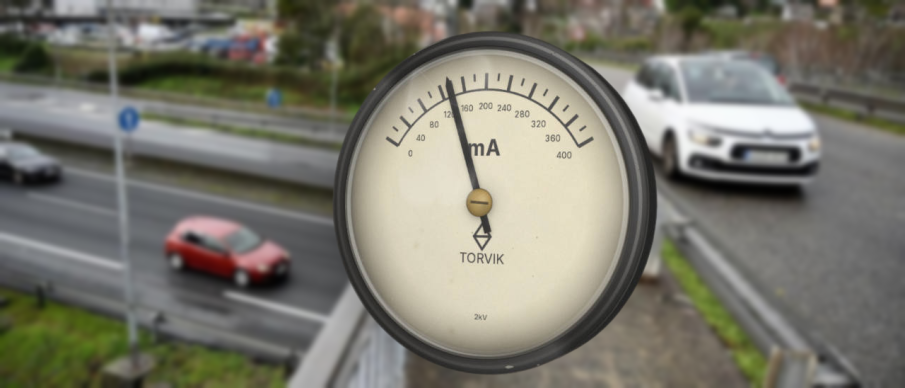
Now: {"value": 140, "unit": "mA"}
